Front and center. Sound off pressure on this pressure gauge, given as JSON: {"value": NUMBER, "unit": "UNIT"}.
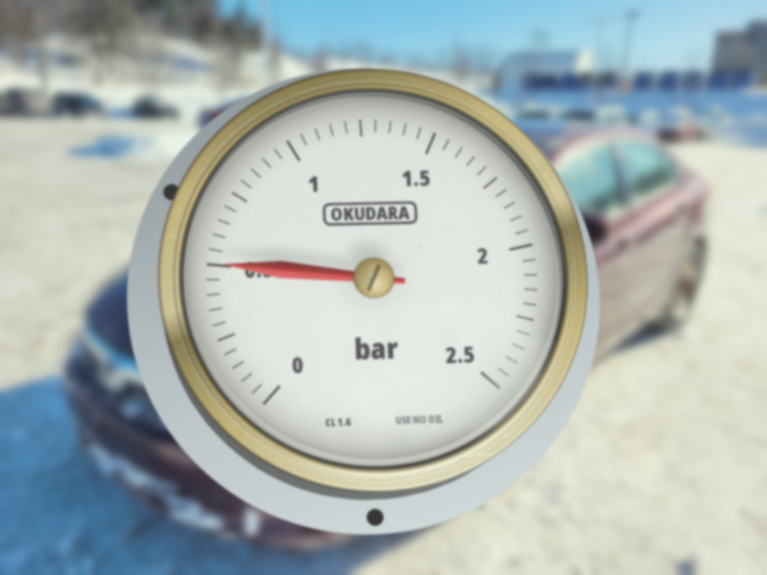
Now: {"value": 0.5, "unit": "bar"}
